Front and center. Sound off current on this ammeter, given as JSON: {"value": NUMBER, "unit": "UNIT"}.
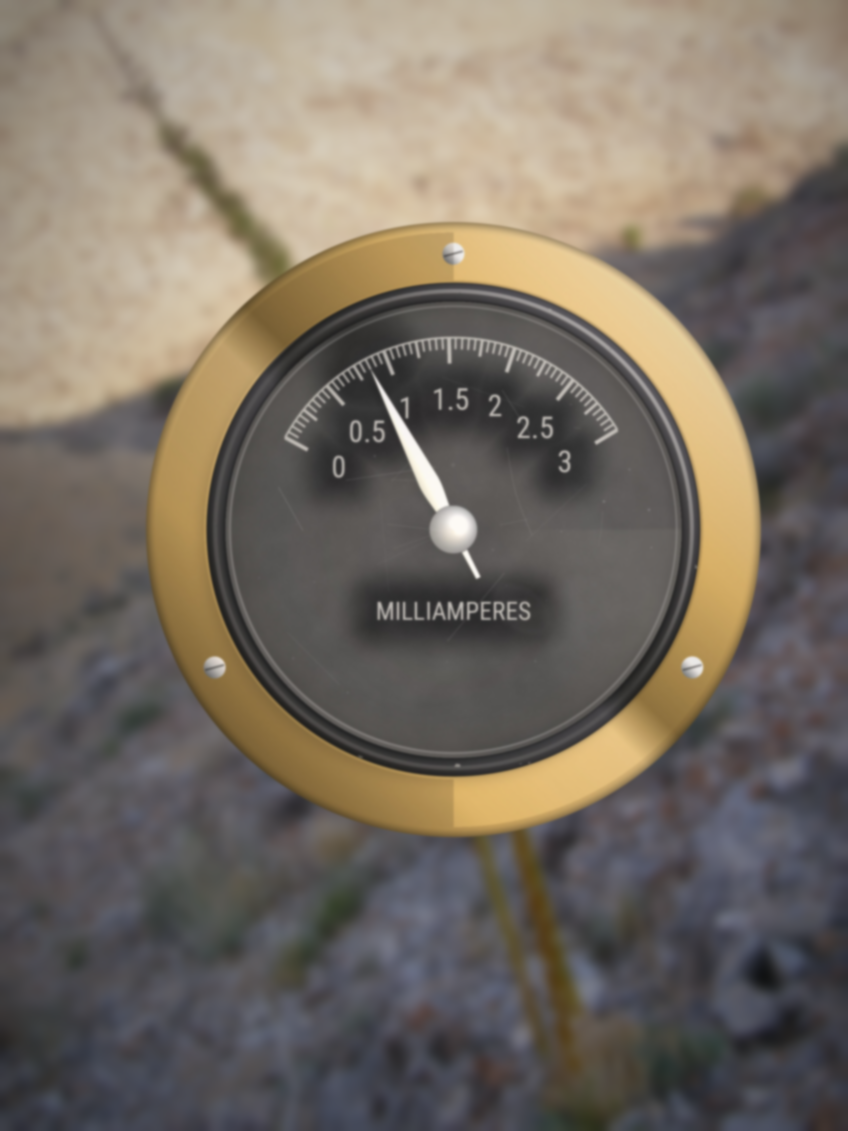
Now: {"value": 0.85, "unit": "mA"}
